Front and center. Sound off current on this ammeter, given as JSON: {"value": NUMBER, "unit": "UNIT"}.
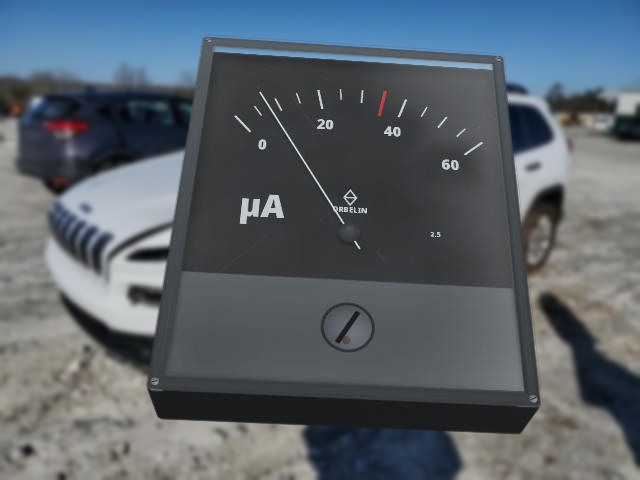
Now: {"value": 7.5, "unit": "µA"}
